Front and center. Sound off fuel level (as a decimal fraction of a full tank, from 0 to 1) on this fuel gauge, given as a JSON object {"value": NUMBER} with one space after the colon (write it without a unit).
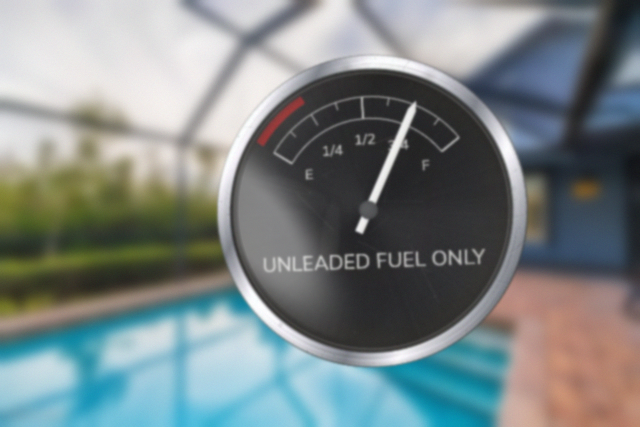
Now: {"value": 0.75}
